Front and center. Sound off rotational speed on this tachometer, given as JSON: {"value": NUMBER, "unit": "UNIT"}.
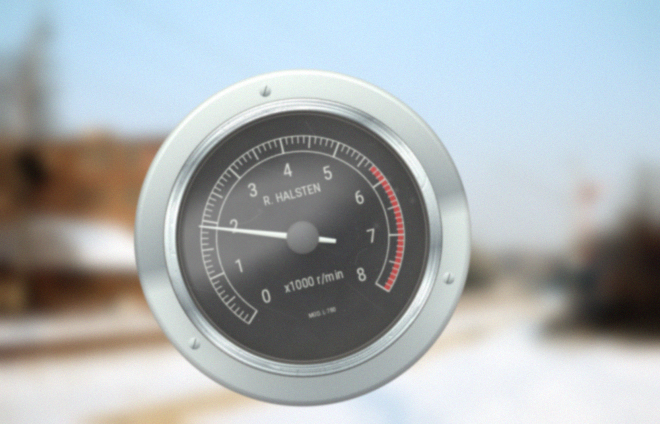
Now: {"value": 1900, "unit": "rpm"}
